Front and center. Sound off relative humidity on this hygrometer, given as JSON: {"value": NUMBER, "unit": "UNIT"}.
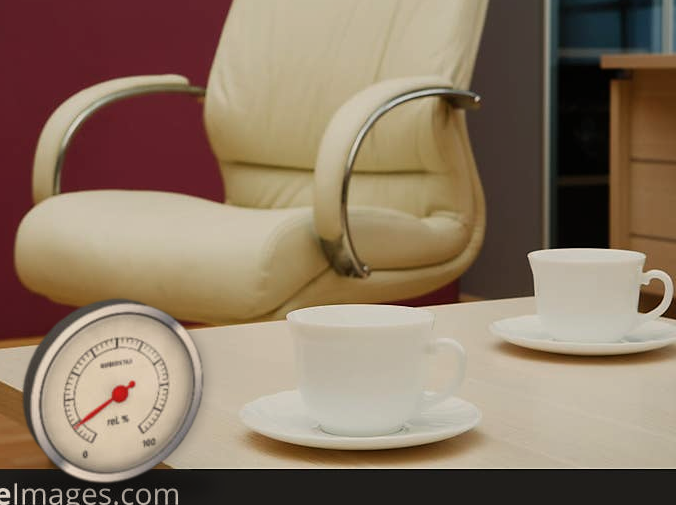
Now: {"value": 10, "unit": "%"}
